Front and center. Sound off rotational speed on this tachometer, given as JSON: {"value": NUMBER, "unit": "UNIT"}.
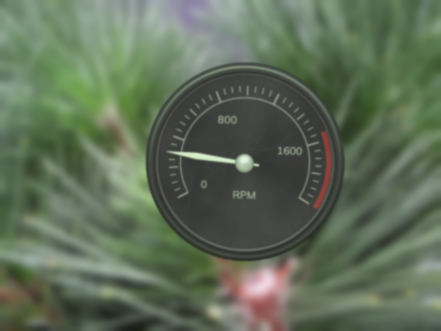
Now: {"value": 300, "unit": "rpm"}
